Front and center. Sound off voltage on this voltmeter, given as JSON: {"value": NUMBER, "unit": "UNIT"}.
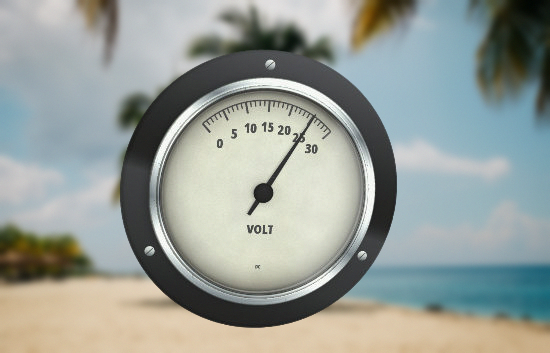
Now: {"value": 25, "unit": "V"}
